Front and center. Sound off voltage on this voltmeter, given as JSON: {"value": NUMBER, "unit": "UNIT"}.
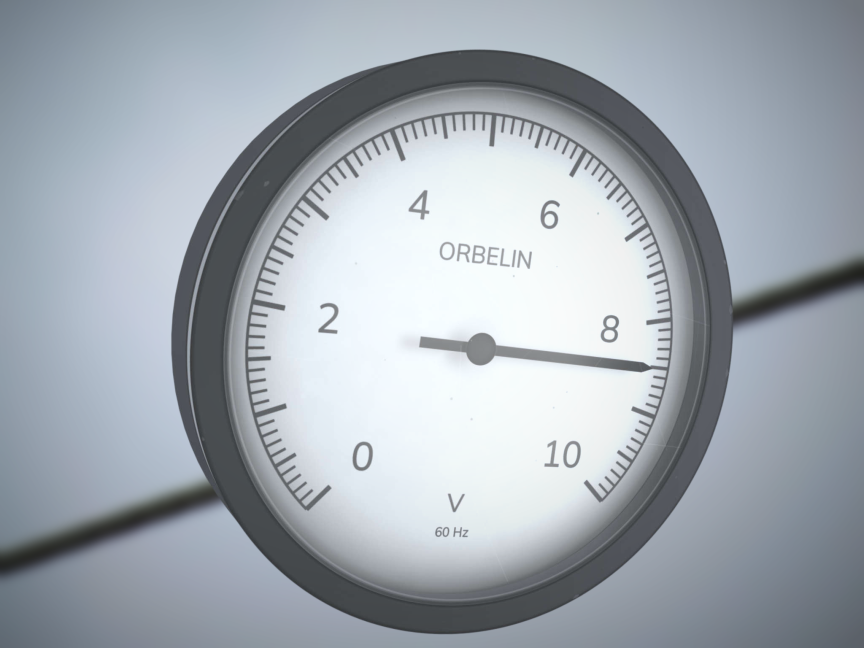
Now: {"value": 8.5, "unit": "V"}
